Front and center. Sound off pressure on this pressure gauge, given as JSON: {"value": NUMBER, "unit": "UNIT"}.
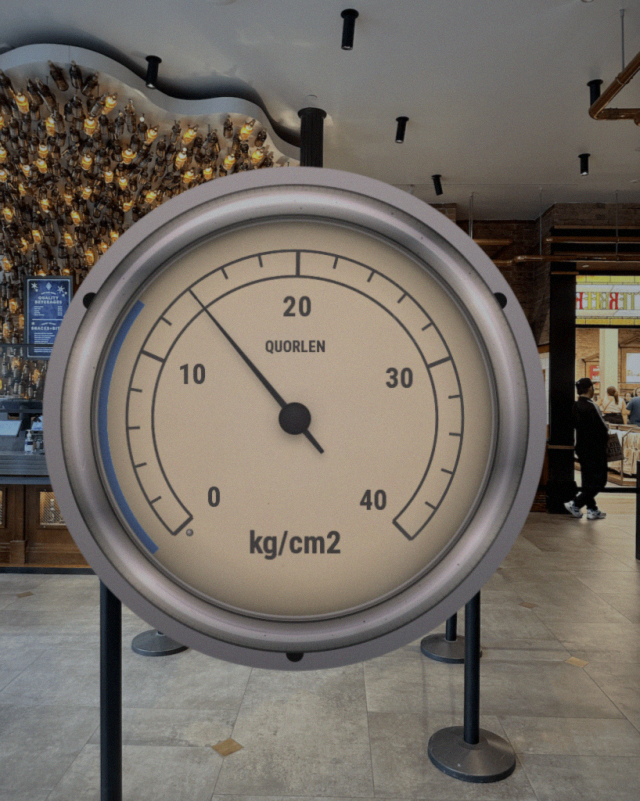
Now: {"value": 14, "unit": "kg/cm²"}
